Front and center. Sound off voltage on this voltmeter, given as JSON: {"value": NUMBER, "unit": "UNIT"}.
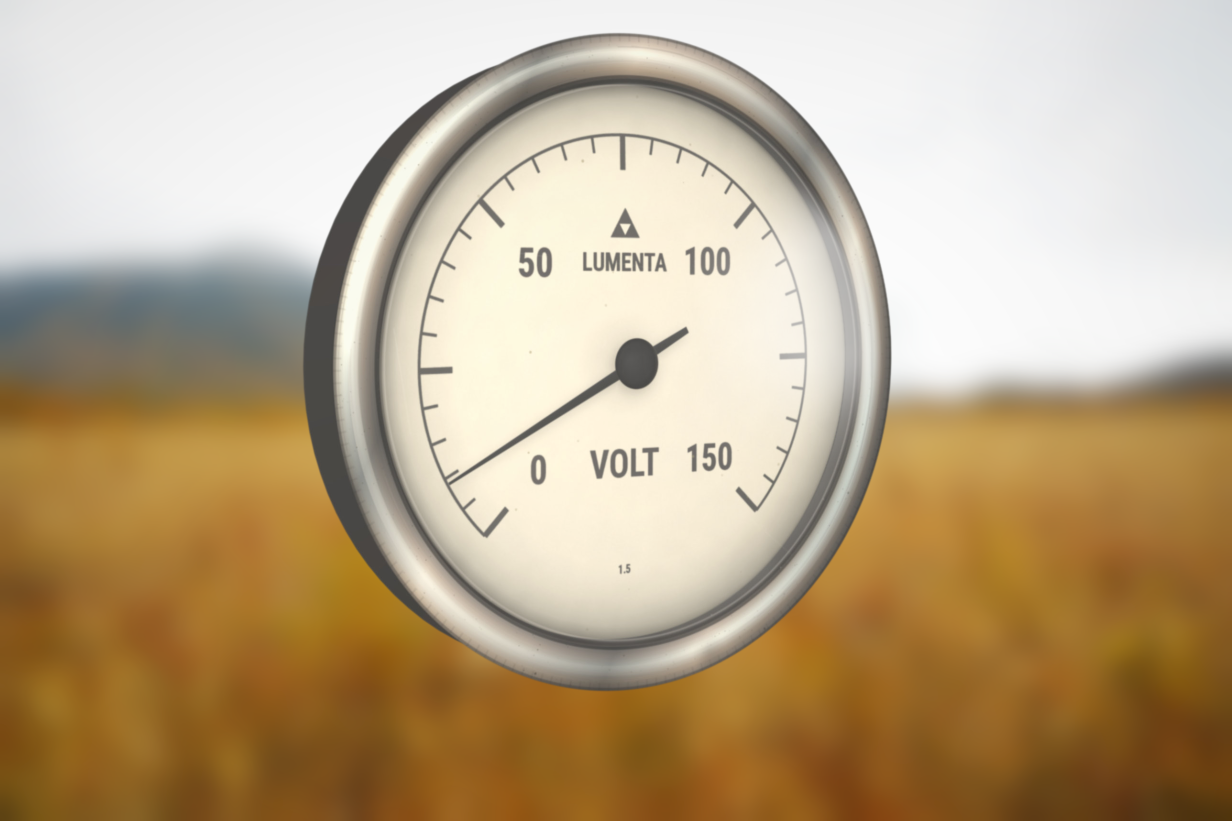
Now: {"value": 10, "unit": "V"}
